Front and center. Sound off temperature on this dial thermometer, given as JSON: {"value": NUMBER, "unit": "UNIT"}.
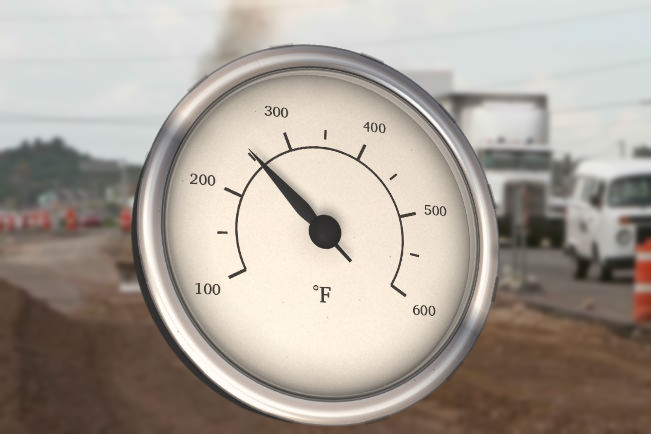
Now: {"value": 250, "unit": "°F"}
